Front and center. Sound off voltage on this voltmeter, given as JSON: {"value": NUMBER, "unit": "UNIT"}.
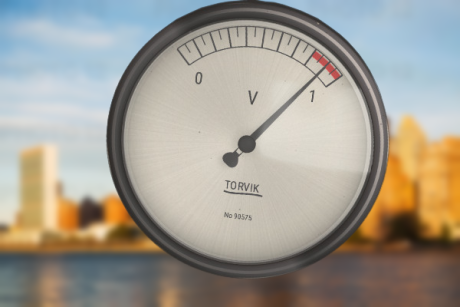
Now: {"value": 0.9, "unit": "V"}
